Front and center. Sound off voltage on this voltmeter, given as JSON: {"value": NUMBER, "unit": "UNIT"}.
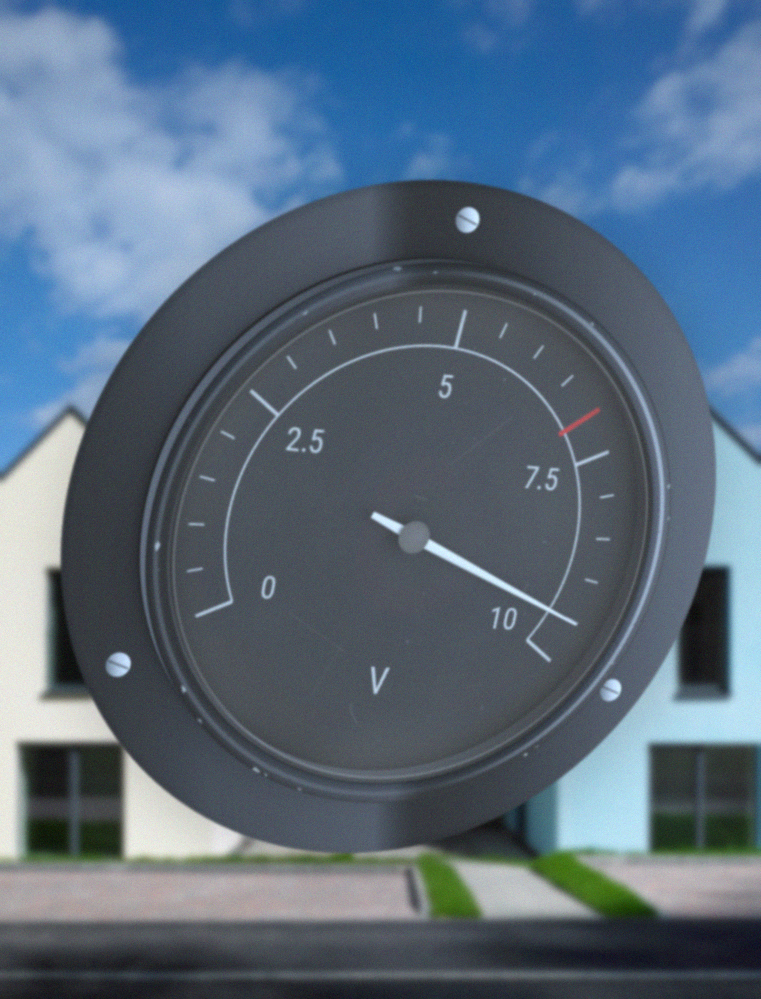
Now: {"value": 9.5, "unit": "V"}
